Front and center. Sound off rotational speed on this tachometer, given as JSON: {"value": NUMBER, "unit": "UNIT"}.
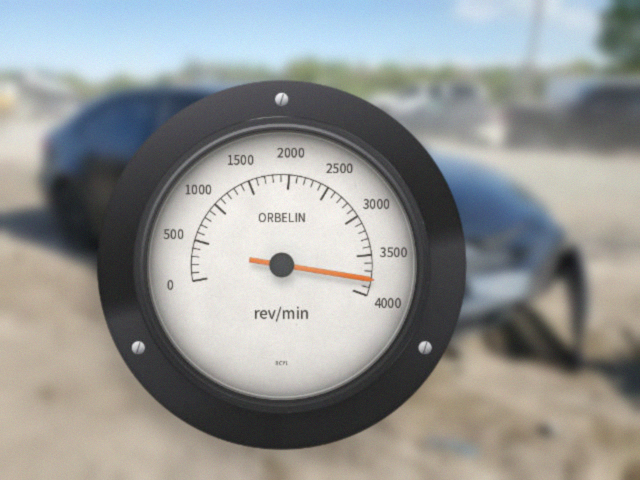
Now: {"value": 3800, "unit": "rpm"}
